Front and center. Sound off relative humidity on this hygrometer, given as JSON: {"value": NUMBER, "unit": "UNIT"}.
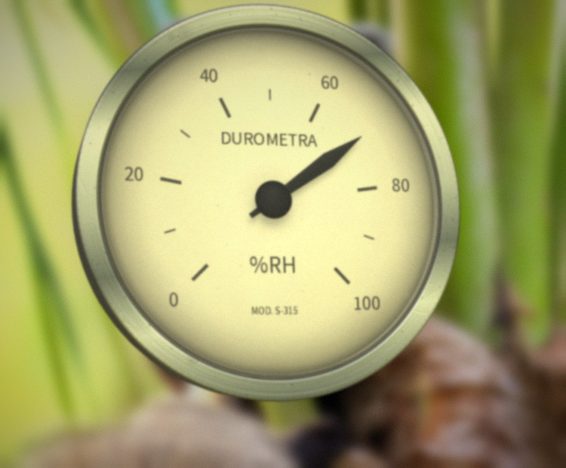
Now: {"value": 70, "unit": "%"}
